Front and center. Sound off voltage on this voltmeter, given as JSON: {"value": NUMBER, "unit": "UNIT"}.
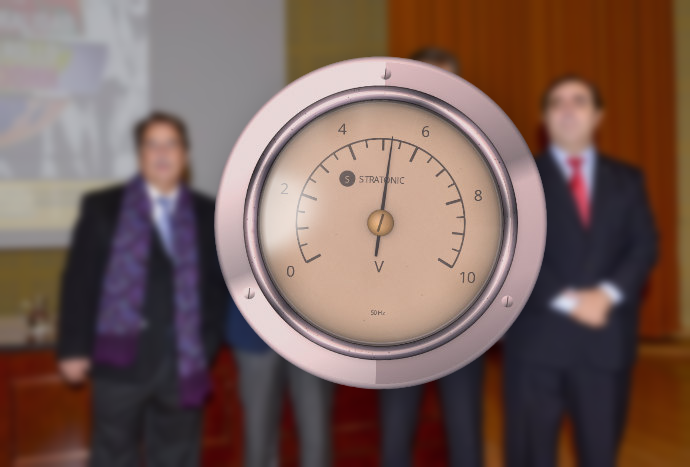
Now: {"value": 5.25, "unit": "V"}
